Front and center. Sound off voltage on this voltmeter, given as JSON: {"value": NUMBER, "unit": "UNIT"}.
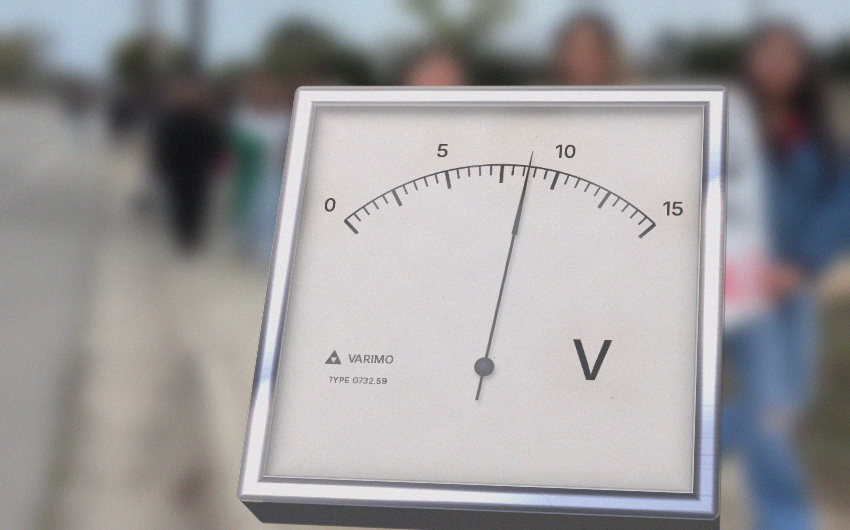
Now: {"value": 8.75, "unit": "V"}
